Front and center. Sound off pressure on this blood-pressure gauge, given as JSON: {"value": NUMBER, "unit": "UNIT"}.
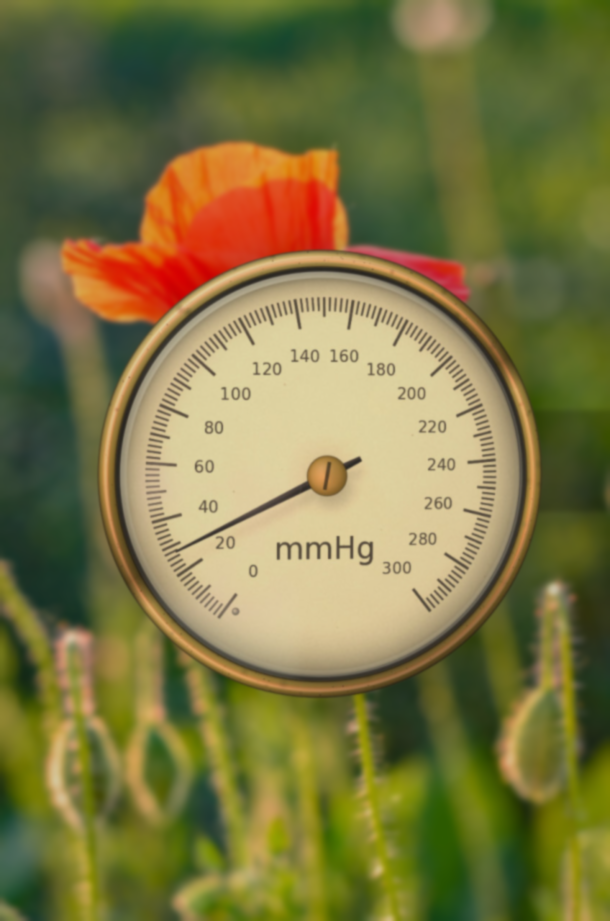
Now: {"value": 28, "unit": "mmHg"}
